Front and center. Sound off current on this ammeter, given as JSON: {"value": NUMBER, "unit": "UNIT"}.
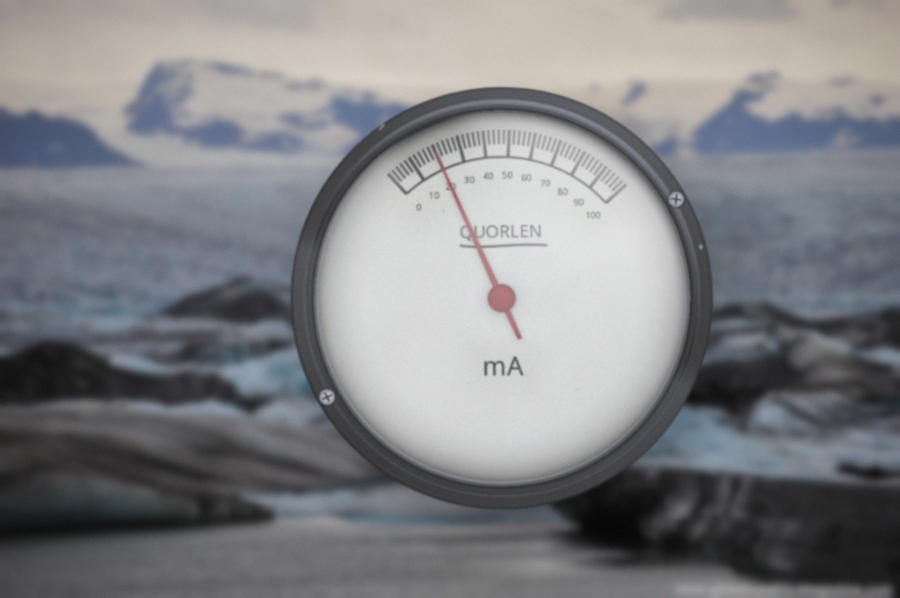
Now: {"value": 20, "unit": "mA"}
